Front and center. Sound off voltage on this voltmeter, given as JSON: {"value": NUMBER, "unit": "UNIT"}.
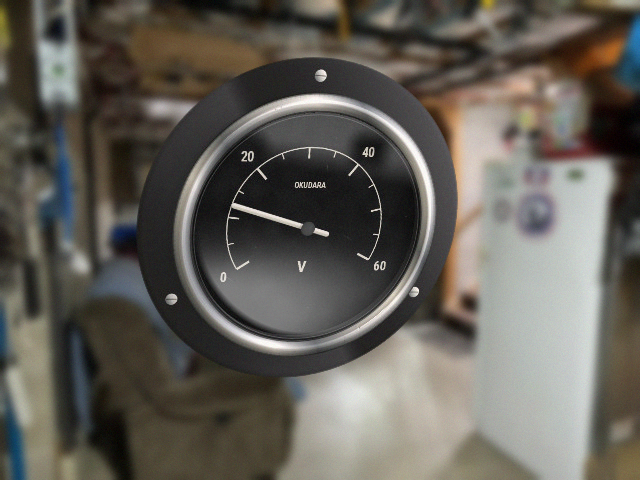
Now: {"value": 12.5, "unit": "V"}
